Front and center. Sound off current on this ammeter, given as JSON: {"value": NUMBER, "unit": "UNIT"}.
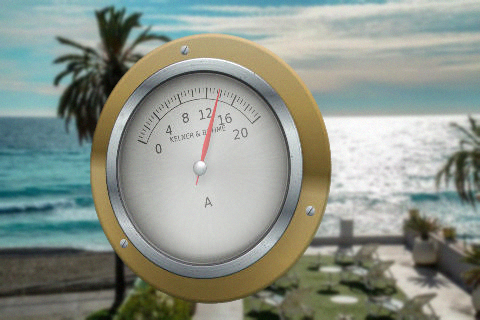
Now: {"value": 14, "unit": "A"}
